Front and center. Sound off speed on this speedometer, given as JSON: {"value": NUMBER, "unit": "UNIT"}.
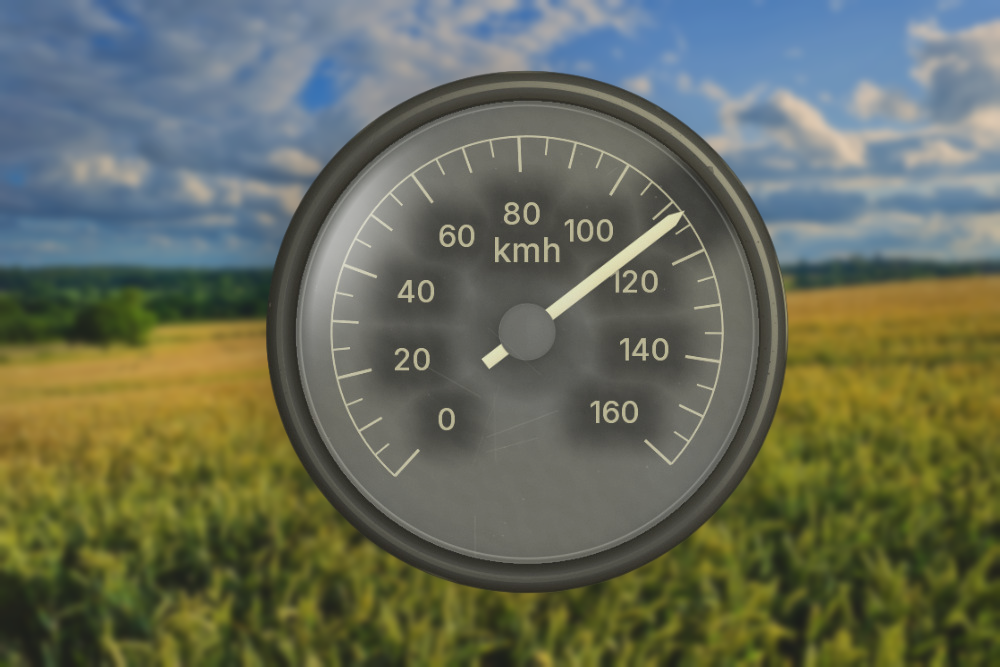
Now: {"value": 112.5, "unit": "km/h"}
